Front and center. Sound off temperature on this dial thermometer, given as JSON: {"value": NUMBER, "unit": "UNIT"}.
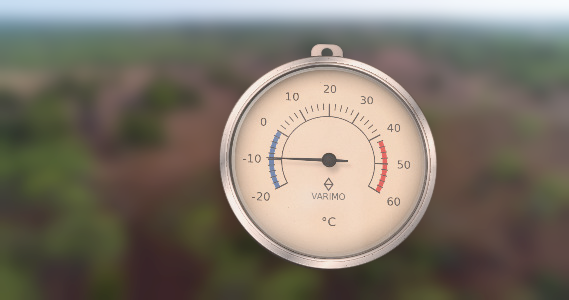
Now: {"value": -10, "unit": "°C"}
